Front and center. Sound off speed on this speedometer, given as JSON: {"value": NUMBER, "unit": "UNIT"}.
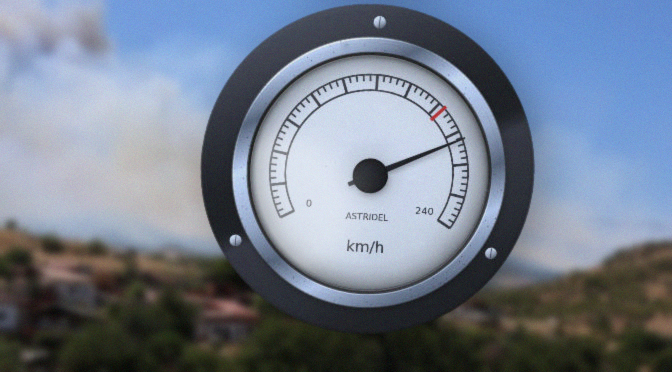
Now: {"value": 184, "unit": "km/h"}
